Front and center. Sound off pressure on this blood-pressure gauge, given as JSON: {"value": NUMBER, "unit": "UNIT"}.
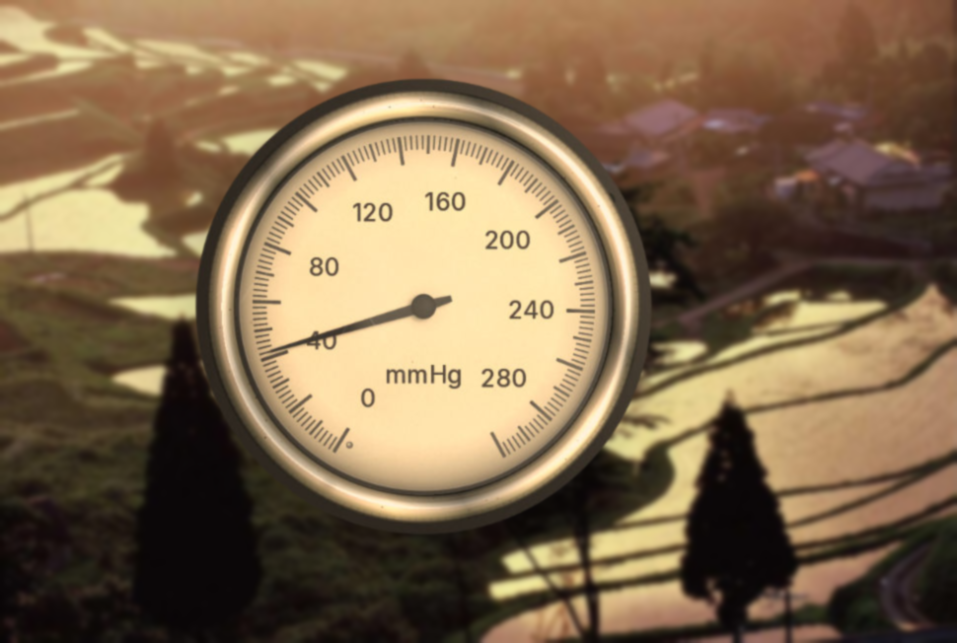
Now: {"value": 42, "unit": "mmHg"}
